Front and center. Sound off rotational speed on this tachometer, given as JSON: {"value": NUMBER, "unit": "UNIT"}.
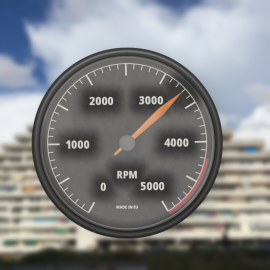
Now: {"value": 3300, "unit": "rpm"}
